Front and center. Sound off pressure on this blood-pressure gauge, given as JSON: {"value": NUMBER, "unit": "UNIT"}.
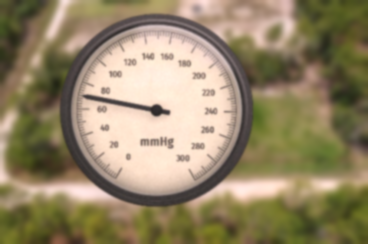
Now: {"value": 70, "unit": "mmHg"}
